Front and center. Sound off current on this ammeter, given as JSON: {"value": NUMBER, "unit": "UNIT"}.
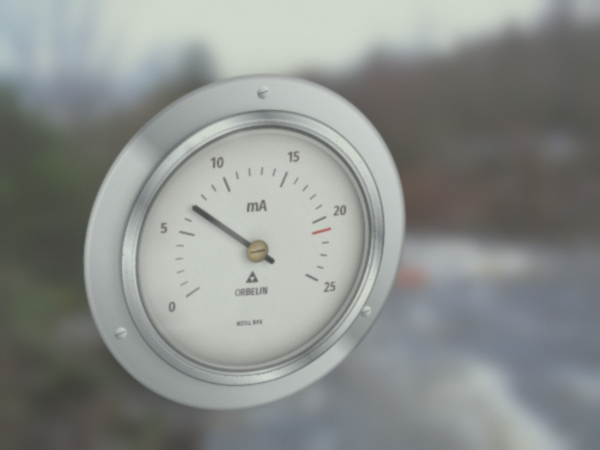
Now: {"value": 7, "unit": "mA"}
